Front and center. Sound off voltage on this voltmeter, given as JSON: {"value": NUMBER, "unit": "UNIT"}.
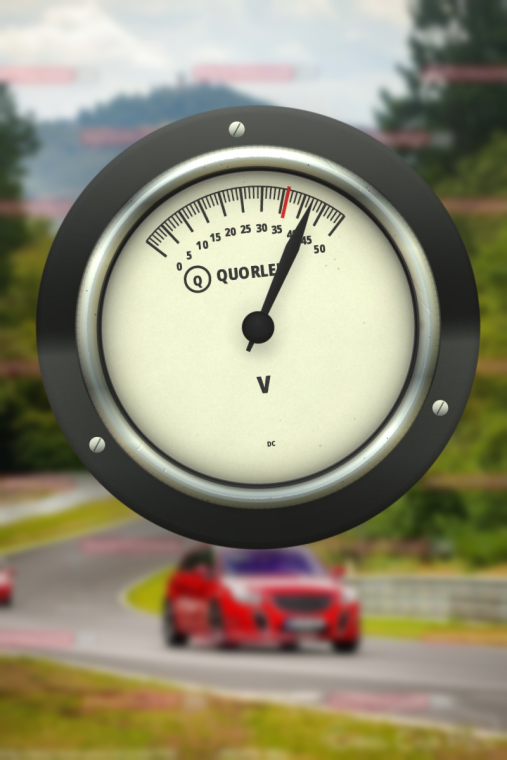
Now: {"value": 42, "unit": "V"}
